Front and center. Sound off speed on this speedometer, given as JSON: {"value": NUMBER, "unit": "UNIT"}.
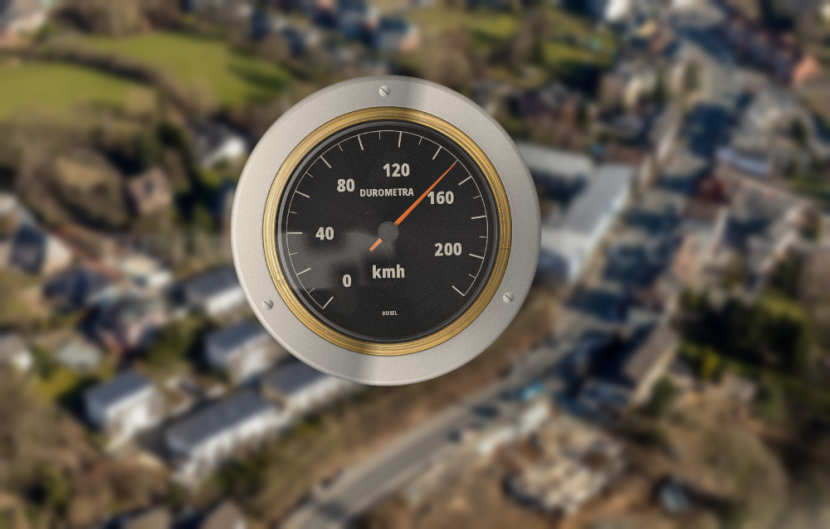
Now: {"value": 150, "unit": "km/h"}
